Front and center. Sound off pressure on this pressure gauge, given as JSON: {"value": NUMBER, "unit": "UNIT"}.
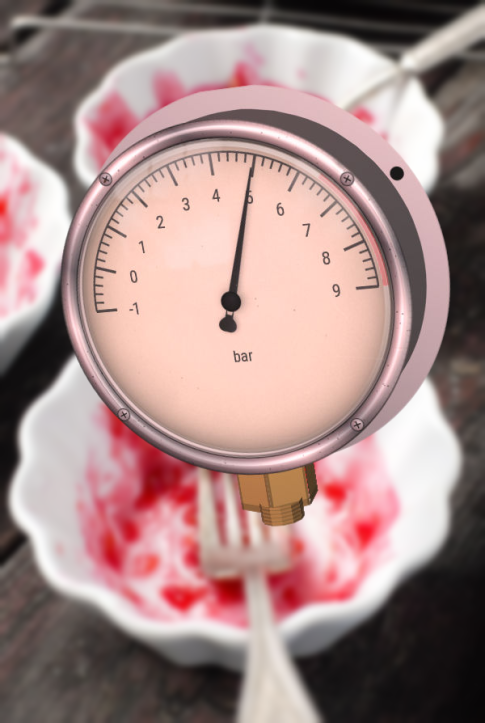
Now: {"value": 5, "unit": "bar"}
